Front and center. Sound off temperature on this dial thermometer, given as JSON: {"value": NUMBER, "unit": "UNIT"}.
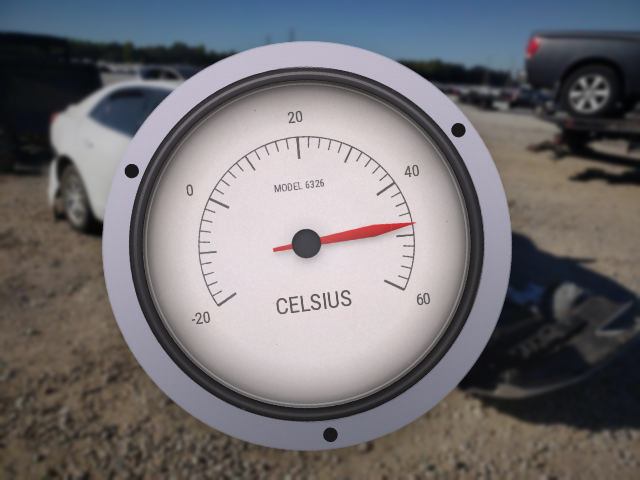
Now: {"value": 48, "unit": "°C"}
